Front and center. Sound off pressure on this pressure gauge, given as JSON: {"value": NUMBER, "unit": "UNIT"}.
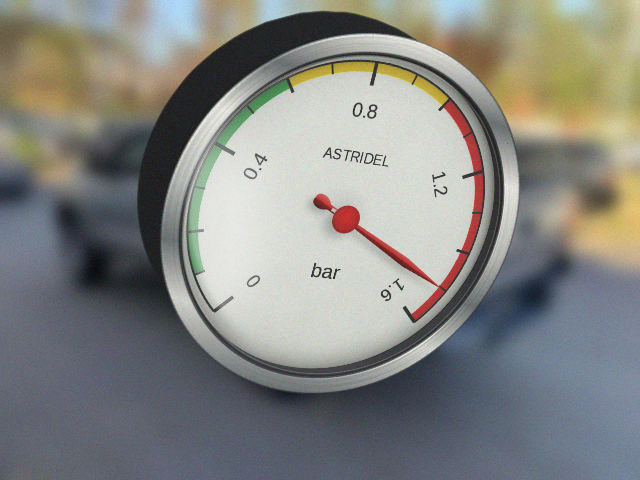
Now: {"value": 1.5, "unit": "bar"}
